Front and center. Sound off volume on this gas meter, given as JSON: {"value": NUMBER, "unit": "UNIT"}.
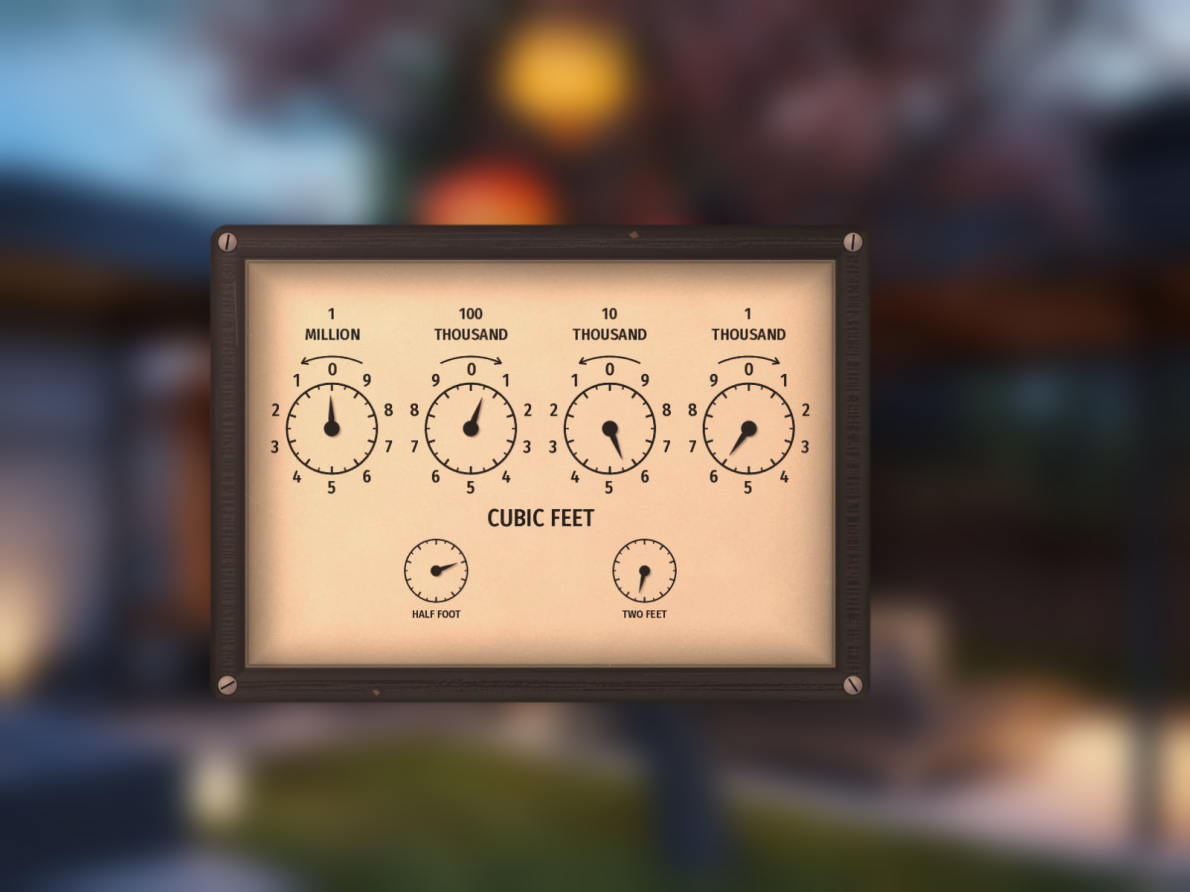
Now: {"value": 5600, "unit": "ft³"}
